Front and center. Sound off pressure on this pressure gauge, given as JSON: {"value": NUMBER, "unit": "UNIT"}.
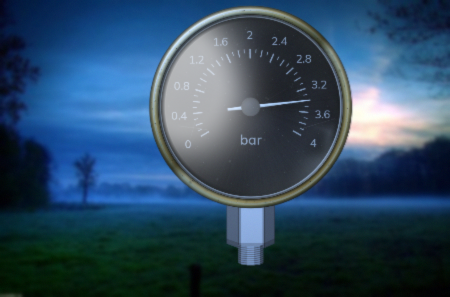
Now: {"value": 3.4, "unit": "bar"}
